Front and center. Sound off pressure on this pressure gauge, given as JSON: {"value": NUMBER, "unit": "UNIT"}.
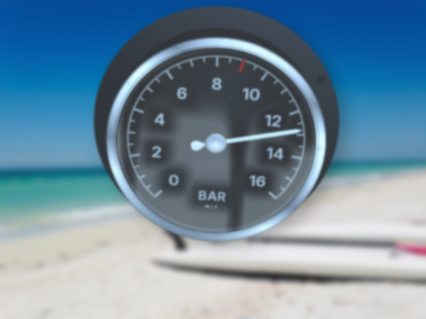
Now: {"value": 12.75, "unit": "bar"}
